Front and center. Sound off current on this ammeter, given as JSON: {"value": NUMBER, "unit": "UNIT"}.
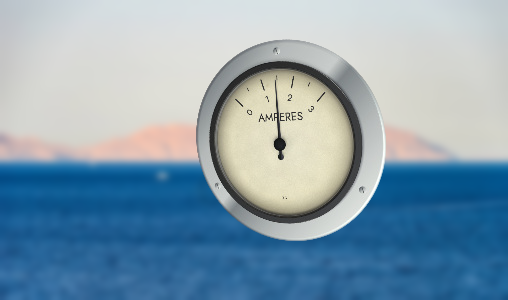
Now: {"value": 1.5, "unit": "A"}
